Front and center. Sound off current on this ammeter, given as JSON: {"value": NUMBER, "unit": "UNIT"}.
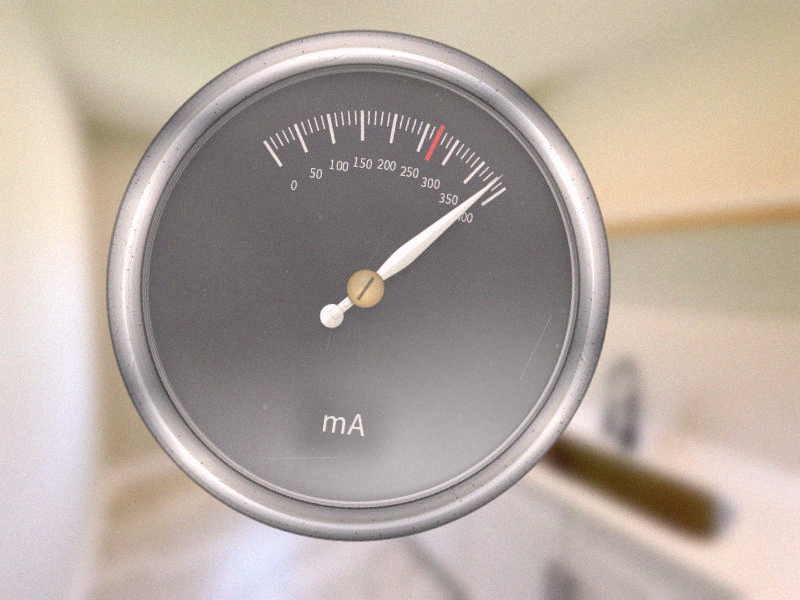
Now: {"value": 380, "unit": "mA"}
